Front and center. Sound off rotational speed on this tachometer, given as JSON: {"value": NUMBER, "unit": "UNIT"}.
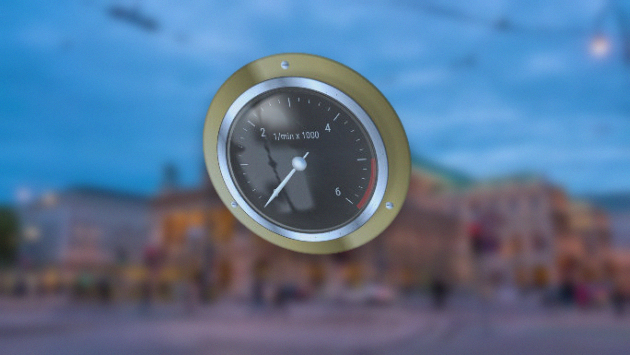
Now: {"value": 0, "unit": "rpm"}
